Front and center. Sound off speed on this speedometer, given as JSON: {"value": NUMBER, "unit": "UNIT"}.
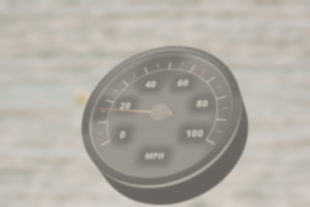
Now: {"value": 15, "unit": "mph"}
